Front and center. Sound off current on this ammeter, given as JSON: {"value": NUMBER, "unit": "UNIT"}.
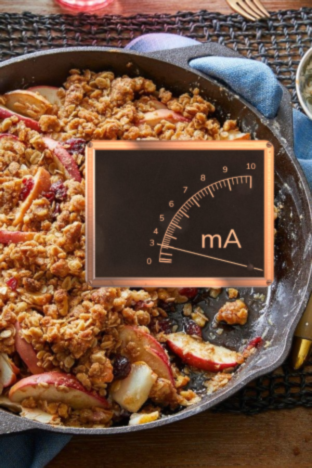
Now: {"value": 3, "unit": "mA"}
